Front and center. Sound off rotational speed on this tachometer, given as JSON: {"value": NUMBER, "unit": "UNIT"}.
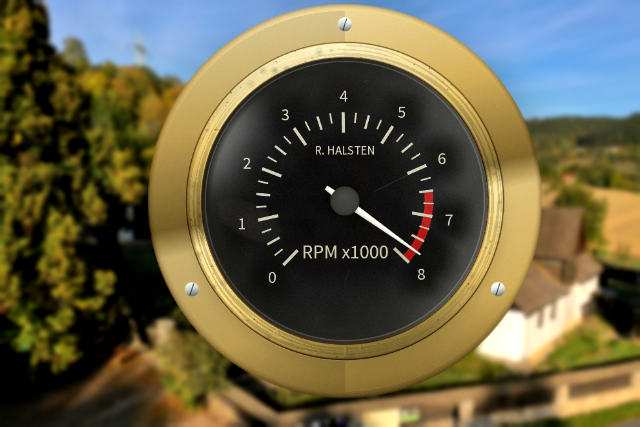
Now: {"value": 7750, "unit": "rpm"}
